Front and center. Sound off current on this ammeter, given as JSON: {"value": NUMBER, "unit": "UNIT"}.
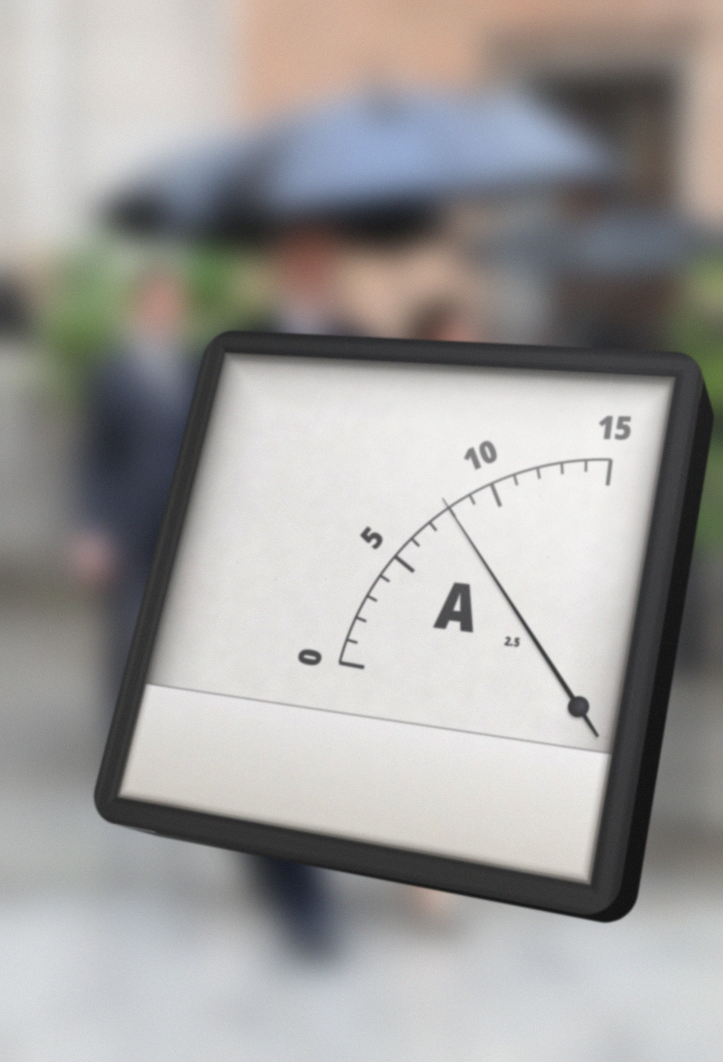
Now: {"value": 8, "unit": "A"}
